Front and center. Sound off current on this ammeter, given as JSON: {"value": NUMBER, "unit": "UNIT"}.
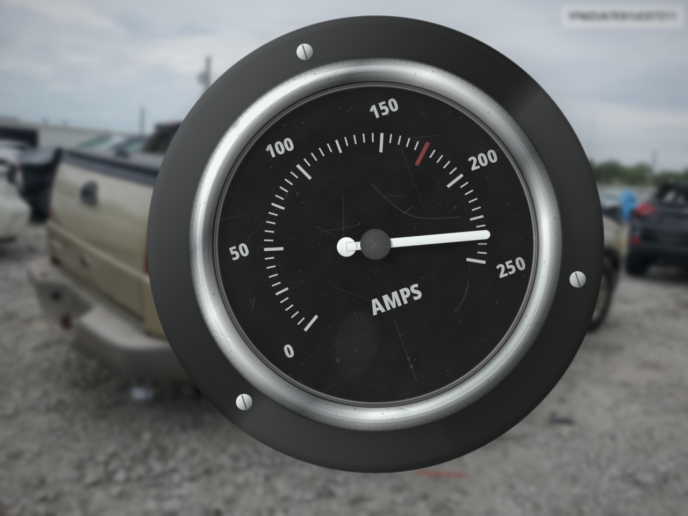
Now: {"value": 235, "unit": "A"}
